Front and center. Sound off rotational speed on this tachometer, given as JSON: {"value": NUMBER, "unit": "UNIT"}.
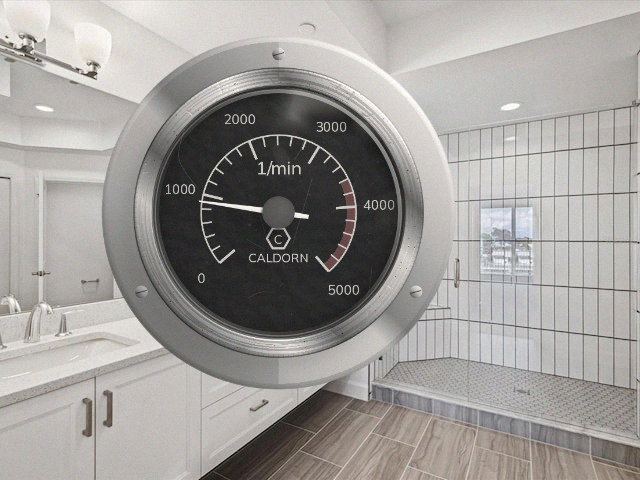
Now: {"value": 900, "unit": "rpm"}
